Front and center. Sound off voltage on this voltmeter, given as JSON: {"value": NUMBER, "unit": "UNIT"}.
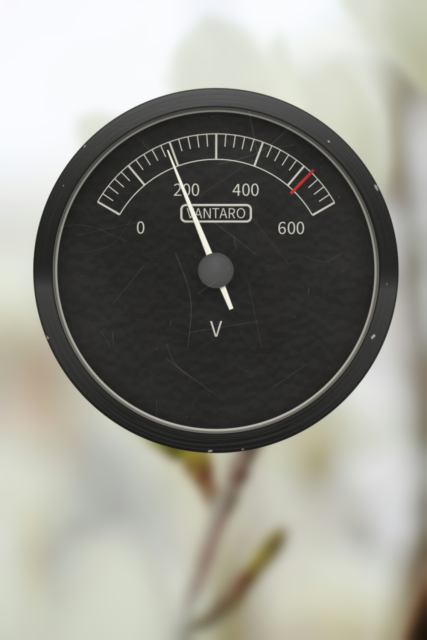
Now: {"value": 190, "unit": "V"}
